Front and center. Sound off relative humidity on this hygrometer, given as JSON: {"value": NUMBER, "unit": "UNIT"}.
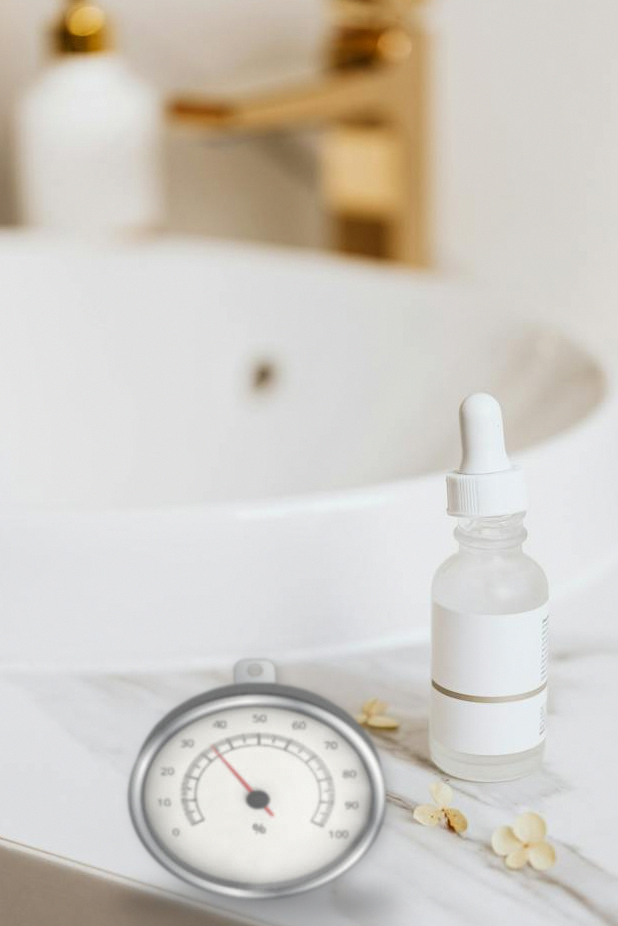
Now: {"value": 35, "unit": "%"}
